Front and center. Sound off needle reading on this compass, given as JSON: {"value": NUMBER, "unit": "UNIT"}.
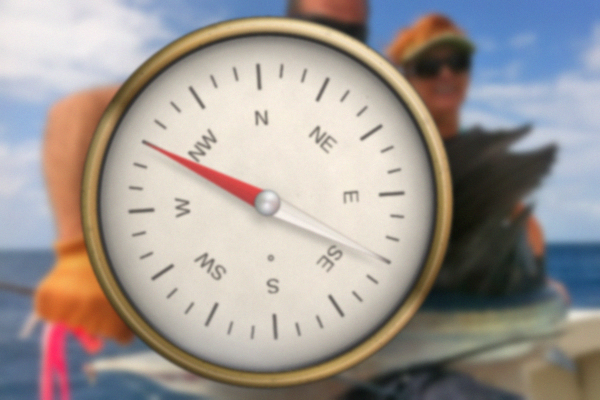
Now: {"value": 300, "unit": "°"}
